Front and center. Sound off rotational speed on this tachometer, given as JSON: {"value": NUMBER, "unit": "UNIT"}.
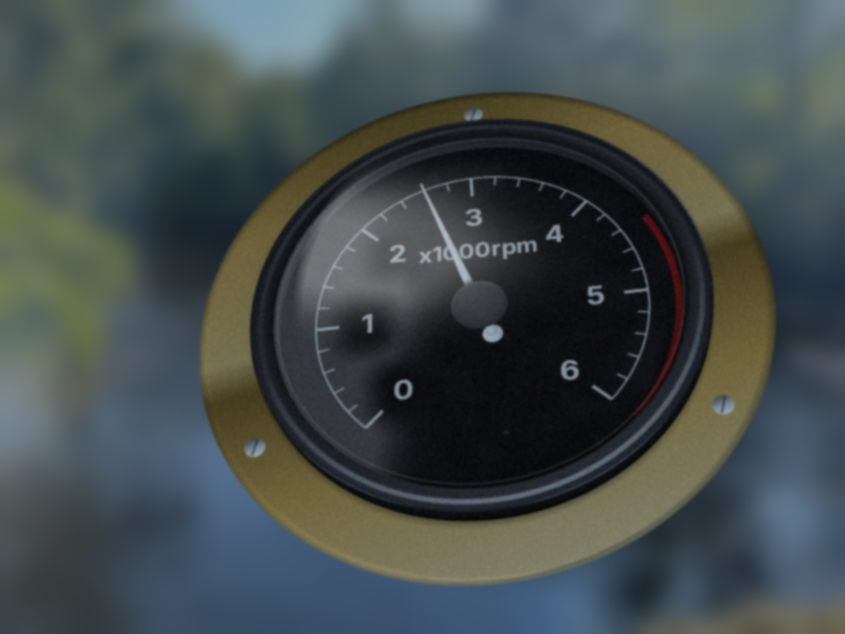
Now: {"value": 2600, "unit": "rpm"}
